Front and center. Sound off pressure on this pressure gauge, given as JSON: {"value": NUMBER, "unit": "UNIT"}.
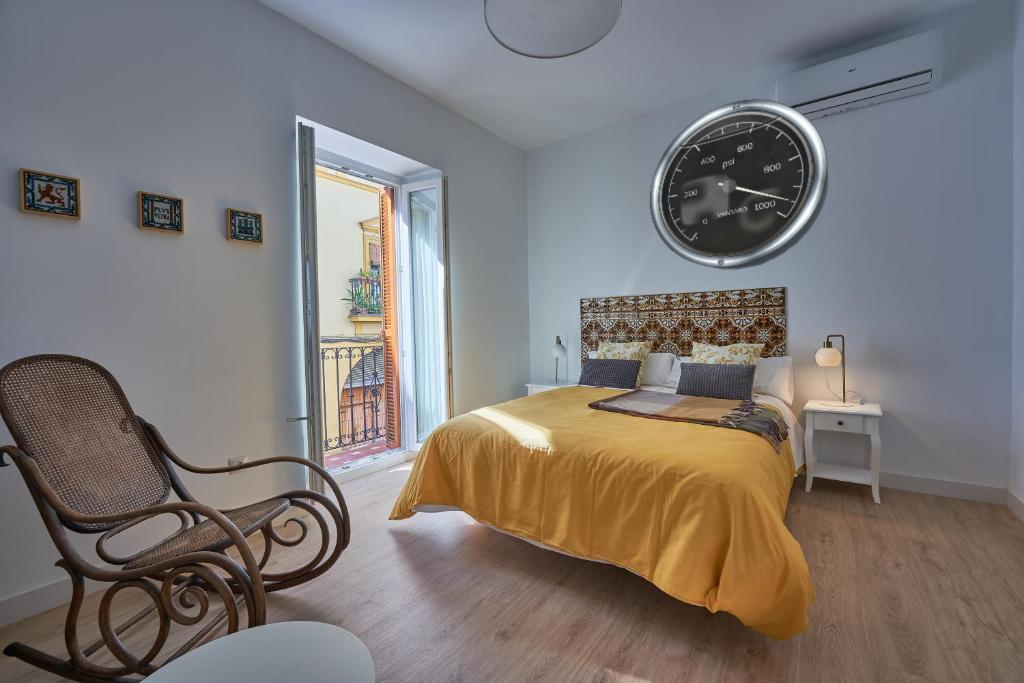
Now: {"value": 950, "unit": "psi"}
